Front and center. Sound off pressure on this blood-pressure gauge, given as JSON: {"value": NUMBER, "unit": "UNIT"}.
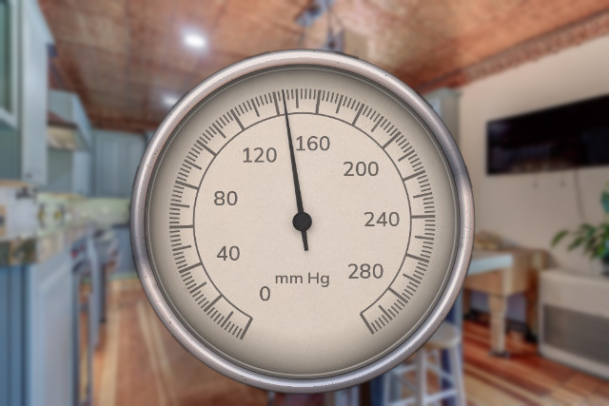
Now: {"value": 144, "unit": "mmHg"}
